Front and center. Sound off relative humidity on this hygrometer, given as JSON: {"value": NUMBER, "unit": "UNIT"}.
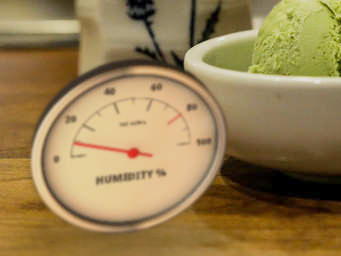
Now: {"value": 10, "unit": "%"}
